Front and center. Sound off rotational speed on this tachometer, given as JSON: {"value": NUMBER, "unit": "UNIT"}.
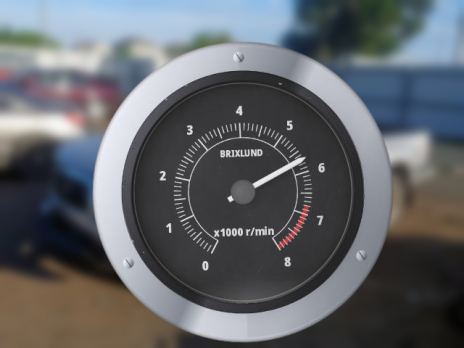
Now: {"value": 5700, "unit": "rpm"}
